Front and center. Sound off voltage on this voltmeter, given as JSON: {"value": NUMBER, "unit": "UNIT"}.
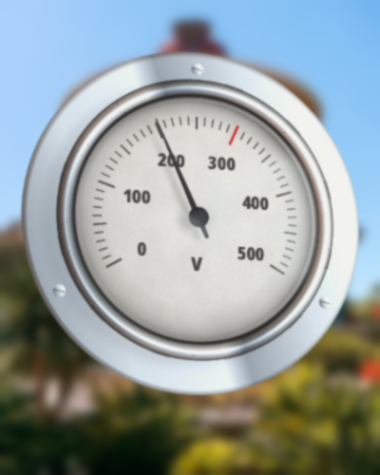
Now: {"value": 200, "unit": "V"}
